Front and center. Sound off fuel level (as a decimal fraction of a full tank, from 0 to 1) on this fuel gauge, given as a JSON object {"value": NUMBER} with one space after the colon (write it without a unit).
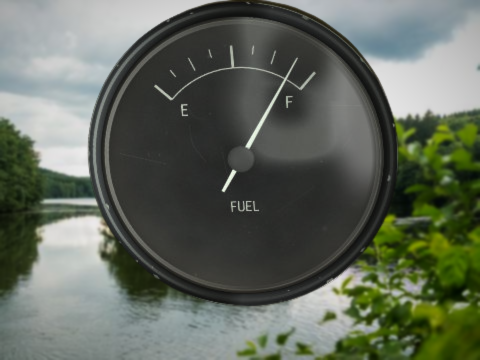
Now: {"value": 0.875}
